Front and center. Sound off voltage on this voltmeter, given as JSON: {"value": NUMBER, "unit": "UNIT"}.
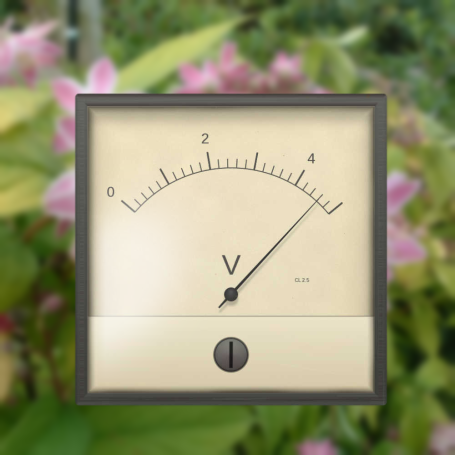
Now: {"value": 4.6, "unit": "V"}
